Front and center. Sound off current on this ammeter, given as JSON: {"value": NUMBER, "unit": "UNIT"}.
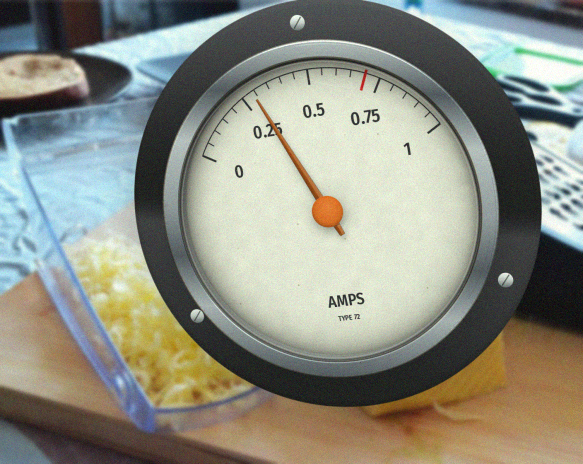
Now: {"value": 0.3, "unit": "A"}
